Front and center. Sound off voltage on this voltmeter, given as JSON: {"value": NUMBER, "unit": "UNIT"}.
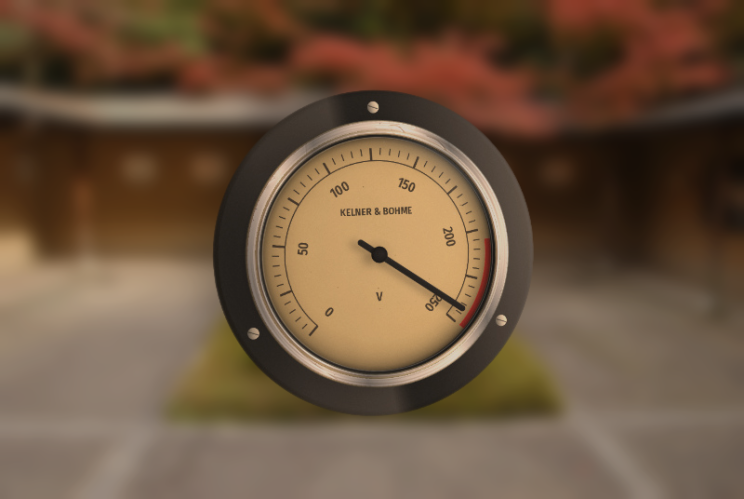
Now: {"value": 242.5, "unit": "V"}
